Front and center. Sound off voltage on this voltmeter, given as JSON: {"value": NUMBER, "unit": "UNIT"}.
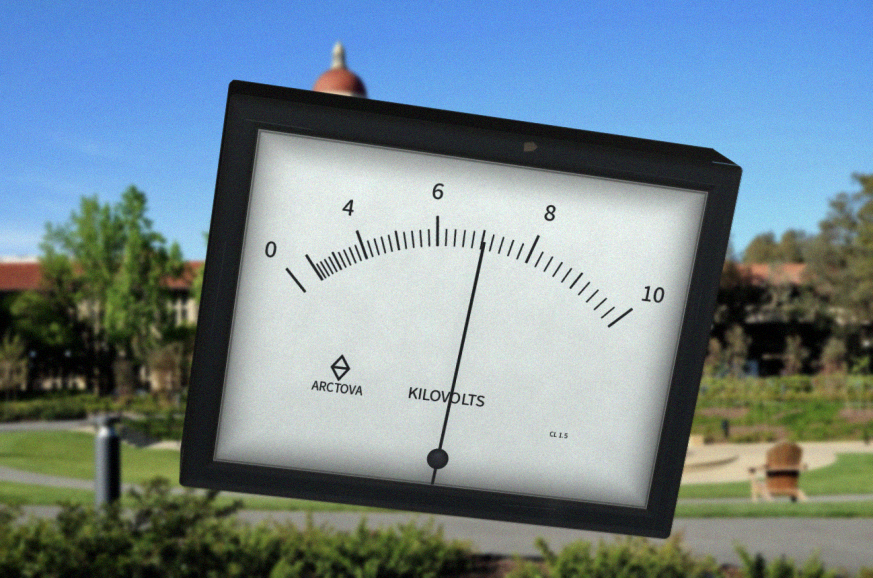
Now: {"value": 7, "unit": "kV"}
